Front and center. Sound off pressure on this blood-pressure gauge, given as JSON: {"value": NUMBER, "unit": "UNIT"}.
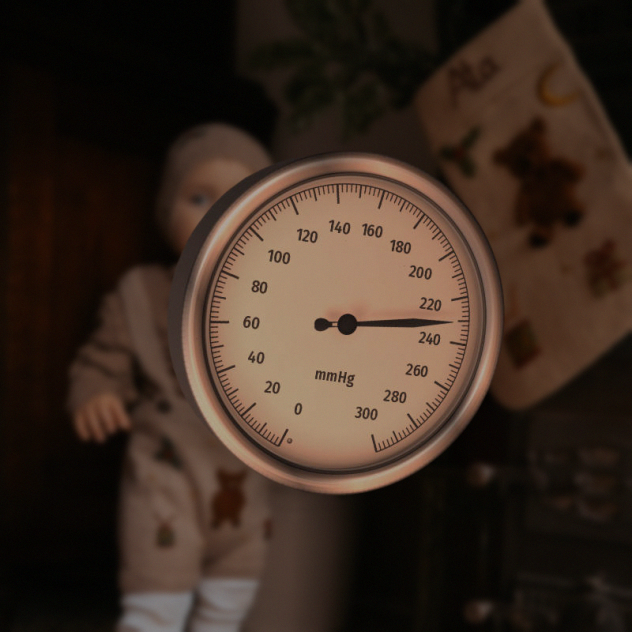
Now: {"value": 230, "unit": "mmHg"}
